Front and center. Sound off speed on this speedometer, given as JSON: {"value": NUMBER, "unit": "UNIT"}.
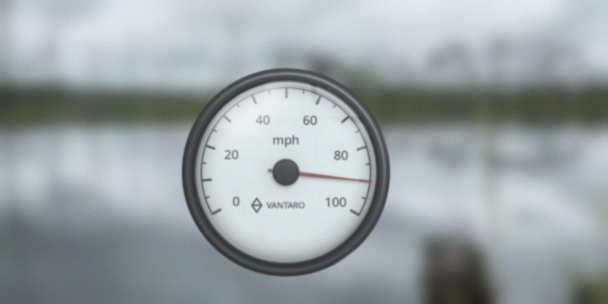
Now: {"value": 90, "unit": "mph"}
